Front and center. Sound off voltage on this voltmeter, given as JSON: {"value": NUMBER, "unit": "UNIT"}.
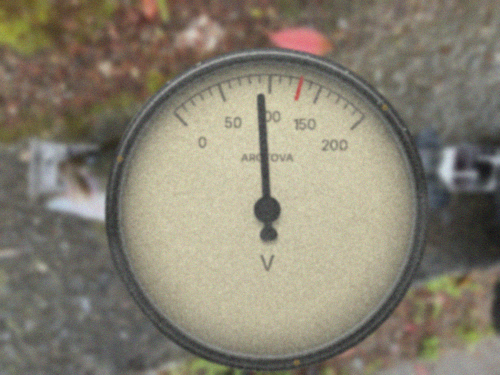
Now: {"value": 90, "unit": "V"}
